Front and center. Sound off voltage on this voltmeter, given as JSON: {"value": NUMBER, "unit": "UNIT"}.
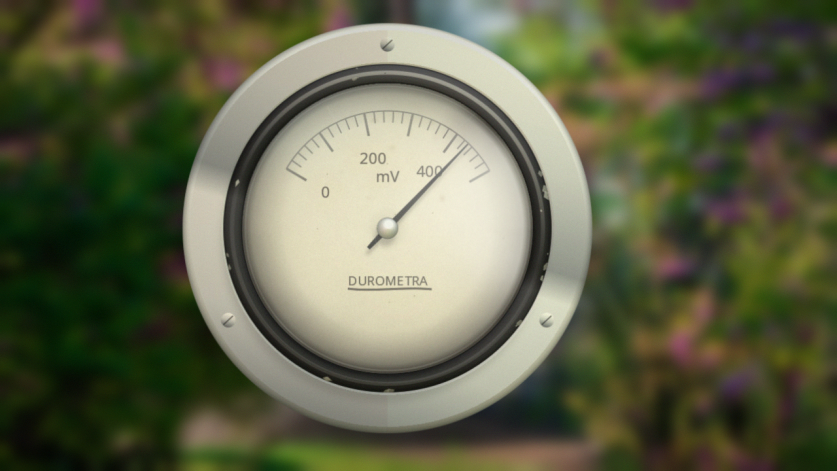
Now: {"value": 430, "unit": "mV"}
